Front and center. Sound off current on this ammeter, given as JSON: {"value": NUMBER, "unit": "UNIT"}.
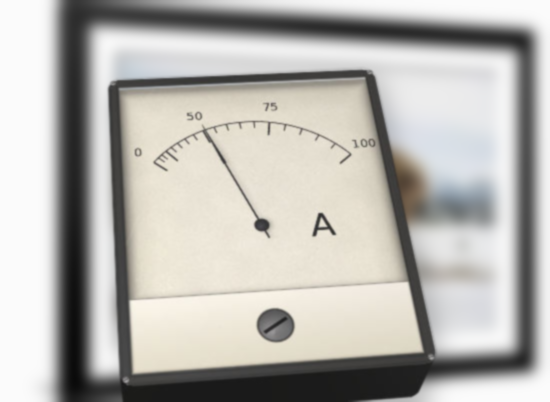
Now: {"value": 50, "unit": "A"}
